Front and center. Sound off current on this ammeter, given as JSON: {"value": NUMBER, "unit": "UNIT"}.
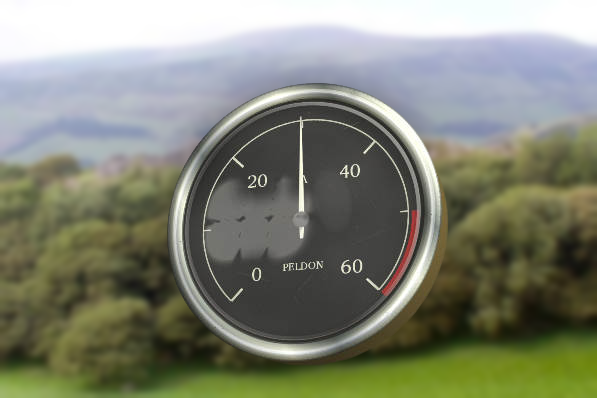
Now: {"value": 30, "unit": "A"}
